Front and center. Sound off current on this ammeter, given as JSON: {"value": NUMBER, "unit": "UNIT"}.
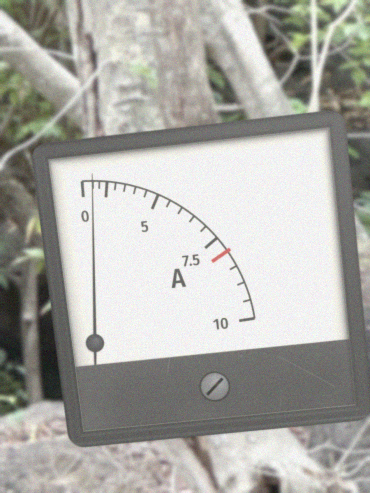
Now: {"value": 1.5, "unit": "A"}
